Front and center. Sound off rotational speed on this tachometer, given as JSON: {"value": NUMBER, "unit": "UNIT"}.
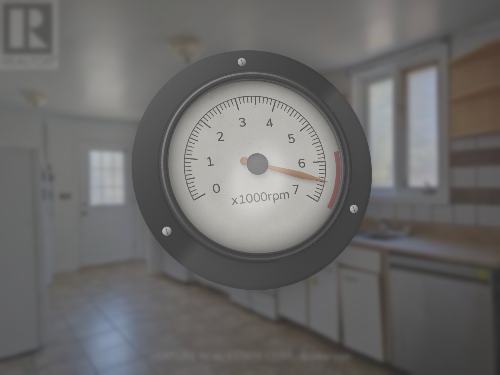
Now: {"value": 6500, "unit": "rpm"}
